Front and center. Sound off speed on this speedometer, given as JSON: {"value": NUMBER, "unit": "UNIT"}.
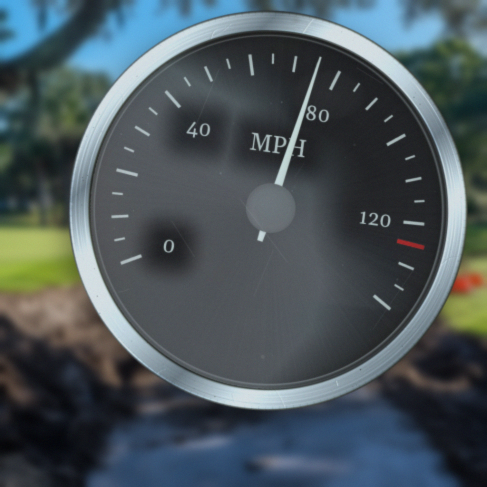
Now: {"value": 75, "unit": "mph"}
